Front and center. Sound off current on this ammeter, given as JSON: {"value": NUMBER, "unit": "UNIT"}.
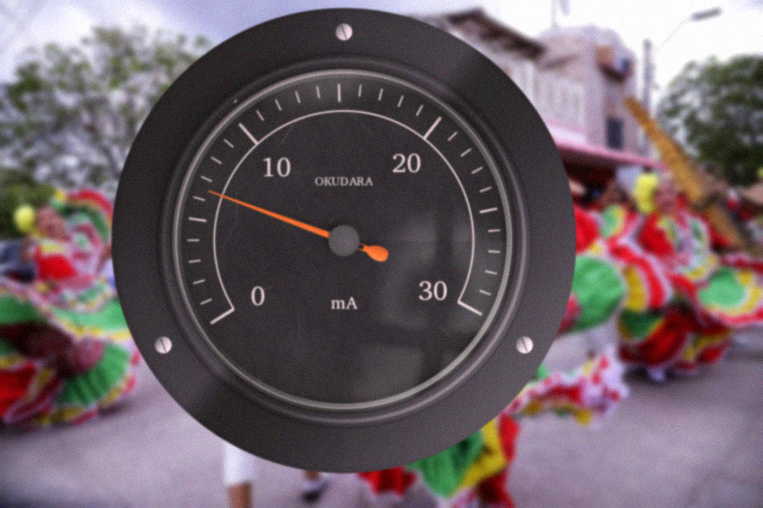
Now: {"value": 6.5, "unit": "mA"}
